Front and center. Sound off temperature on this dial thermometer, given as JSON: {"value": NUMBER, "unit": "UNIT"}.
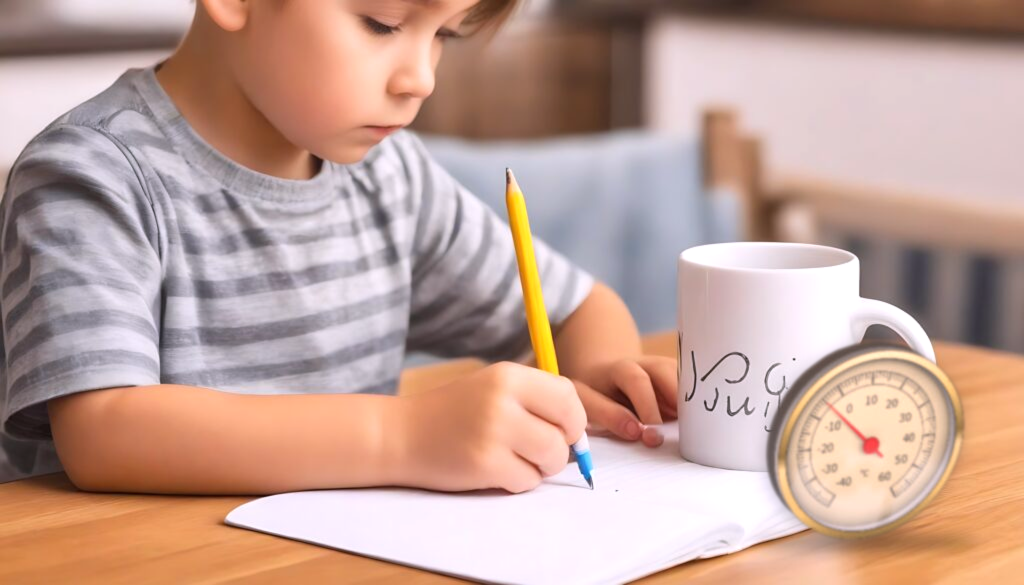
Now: {"value": -5, "unit": "°C"}
